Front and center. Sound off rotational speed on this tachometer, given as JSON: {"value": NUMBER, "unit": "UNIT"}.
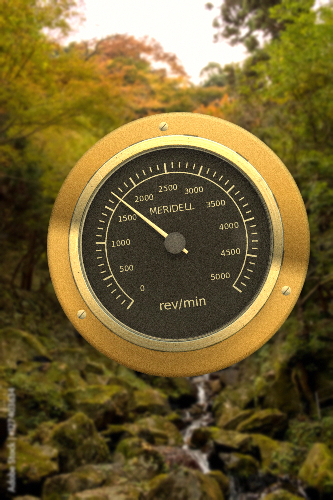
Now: {"value": 1700, "unit": "rpm"}
